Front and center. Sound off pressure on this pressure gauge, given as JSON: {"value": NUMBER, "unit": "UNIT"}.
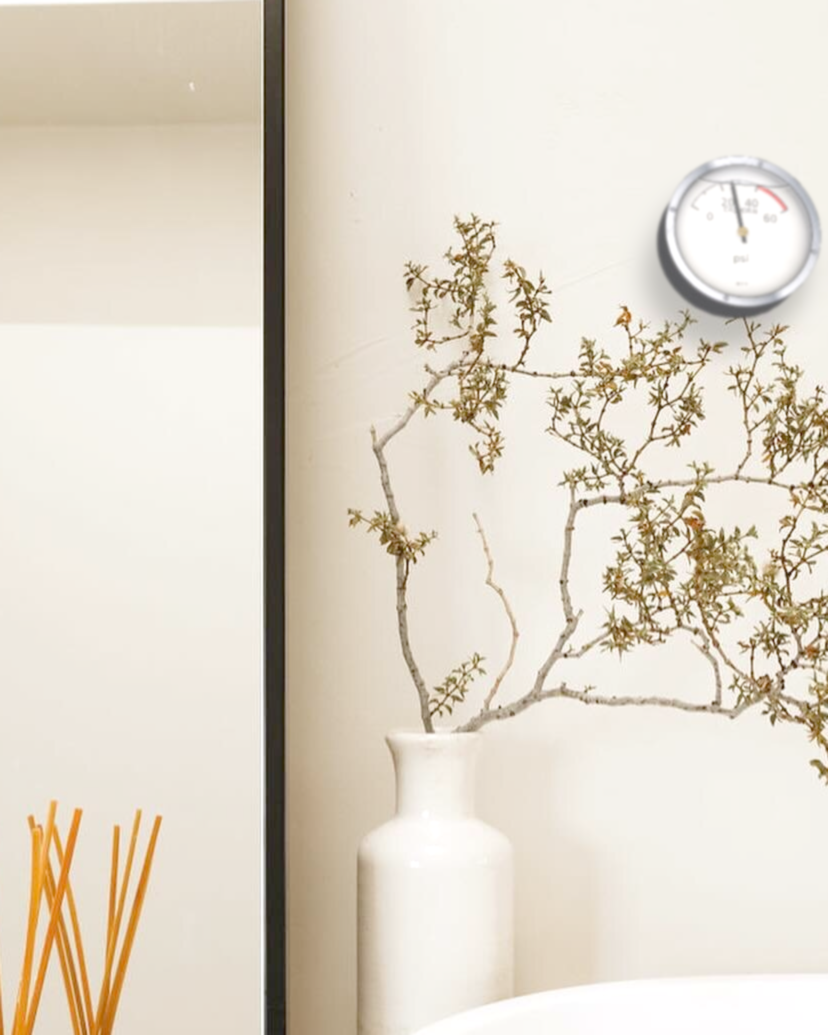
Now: {"value": 25, "unit": "psi"}
